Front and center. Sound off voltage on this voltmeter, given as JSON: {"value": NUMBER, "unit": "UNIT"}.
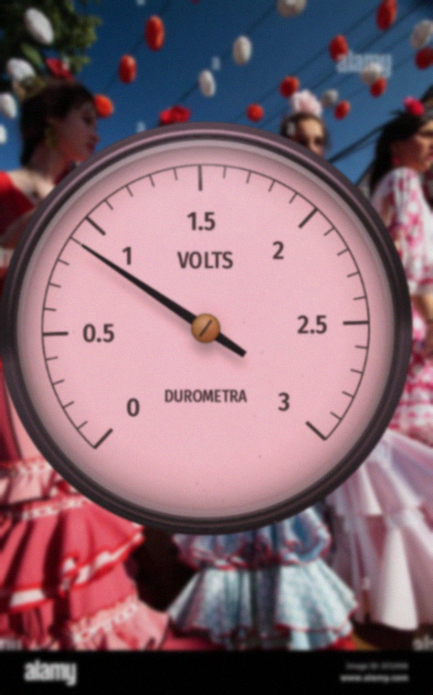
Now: {"value": 0.9, "unit": "V"}
